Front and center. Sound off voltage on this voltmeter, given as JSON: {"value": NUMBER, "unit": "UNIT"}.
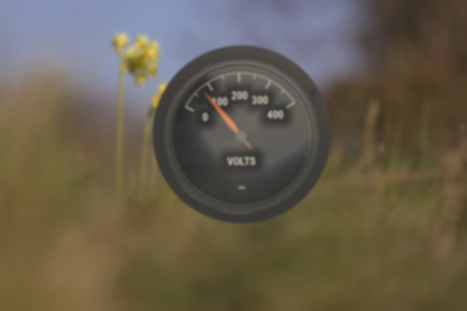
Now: {"value": 75, "unit": "V"}
